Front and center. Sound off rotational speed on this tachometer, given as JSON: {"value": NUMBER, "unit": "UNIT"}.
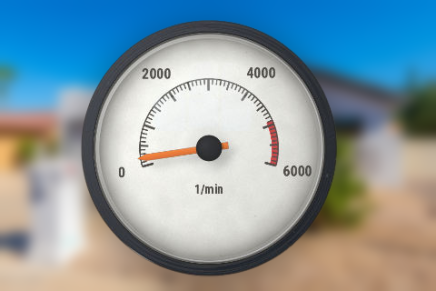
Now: {"value": 200, "unit": "rpm"}
